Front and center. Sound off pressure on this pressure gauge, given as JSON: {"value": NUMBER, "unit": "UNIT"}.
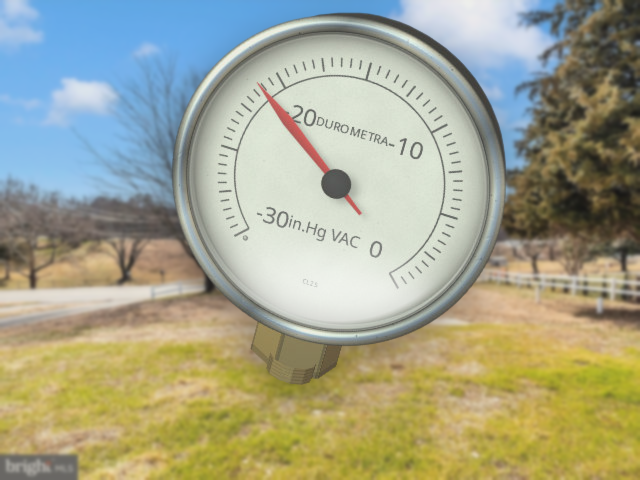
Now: {"value": -21, "unit": "inHg"}
